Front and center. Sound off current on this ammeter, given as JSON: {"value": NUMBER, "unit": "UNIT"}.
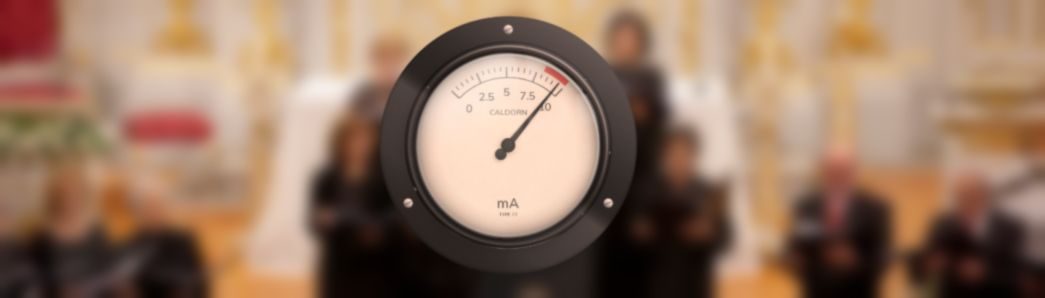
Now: {"value": 9.5, "unit": "mA"}
